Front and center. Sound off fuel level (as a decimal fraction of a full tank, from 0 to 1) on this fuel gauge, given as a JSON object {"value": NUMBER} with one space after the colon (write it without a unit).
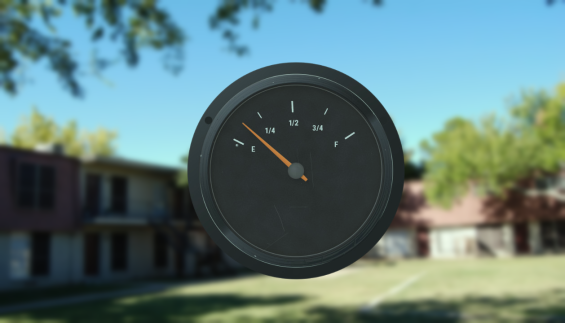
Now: {"value": 0.125}
